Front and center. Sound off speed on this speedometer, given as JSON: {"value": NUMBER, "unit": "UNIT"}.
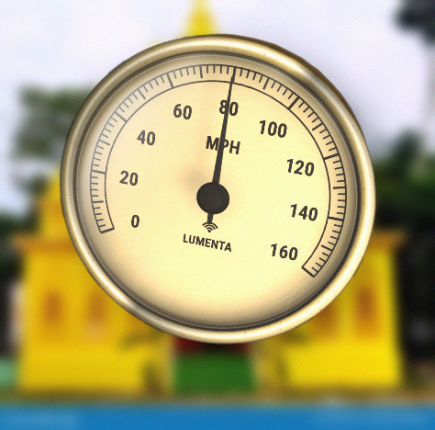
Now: {"value": 80, "unit": "mph"}
